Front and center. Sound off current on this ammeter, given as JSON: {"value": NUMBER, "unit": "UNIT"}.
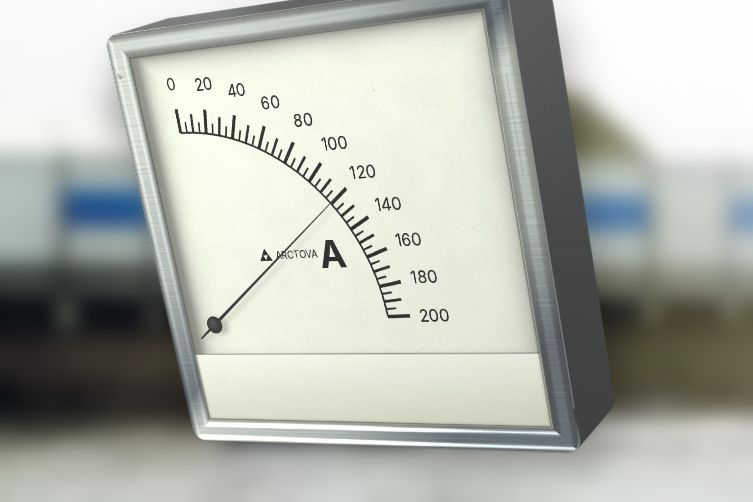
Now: {"value": 120, "unit": "A"}
